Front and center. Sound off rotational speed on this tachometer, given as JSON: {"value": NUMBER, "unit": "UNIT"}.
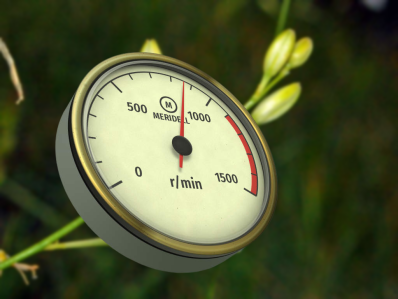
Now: {"value": 850, "unit": "rpm"}
